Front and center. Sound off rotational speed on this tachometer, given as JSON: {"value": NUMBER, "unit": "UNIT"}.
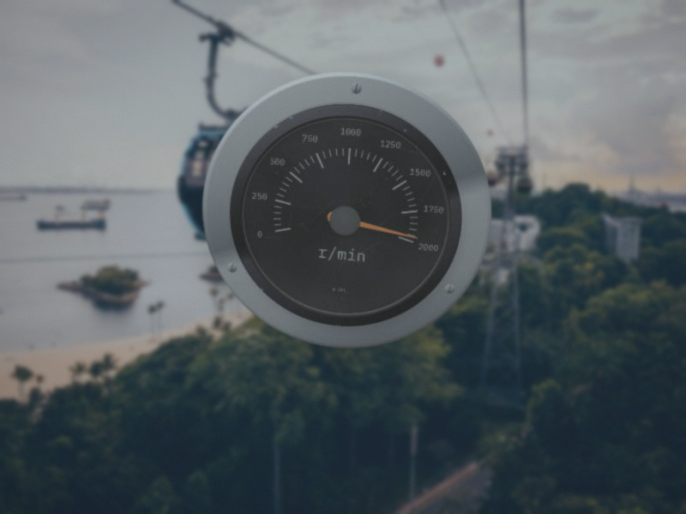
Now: {"value": 1950, "unit": "rpm"}
